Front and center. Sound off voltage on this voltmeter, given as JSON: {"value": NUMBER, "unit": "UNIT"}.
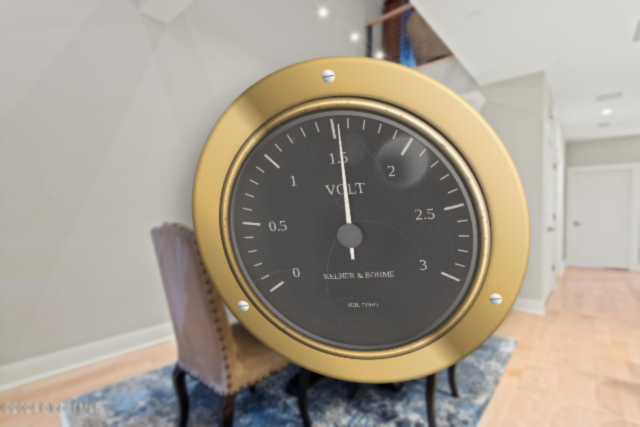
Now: {"value": 1.55, "unit": "V"}
